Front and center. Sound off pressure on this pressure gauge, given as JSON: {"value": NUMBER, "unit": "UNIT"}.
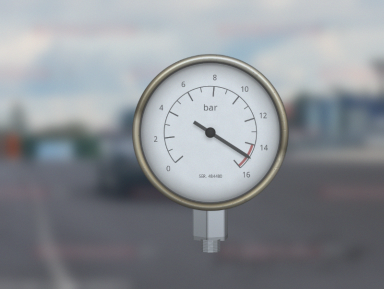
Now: {"value": 15, "unit": "bar"}
